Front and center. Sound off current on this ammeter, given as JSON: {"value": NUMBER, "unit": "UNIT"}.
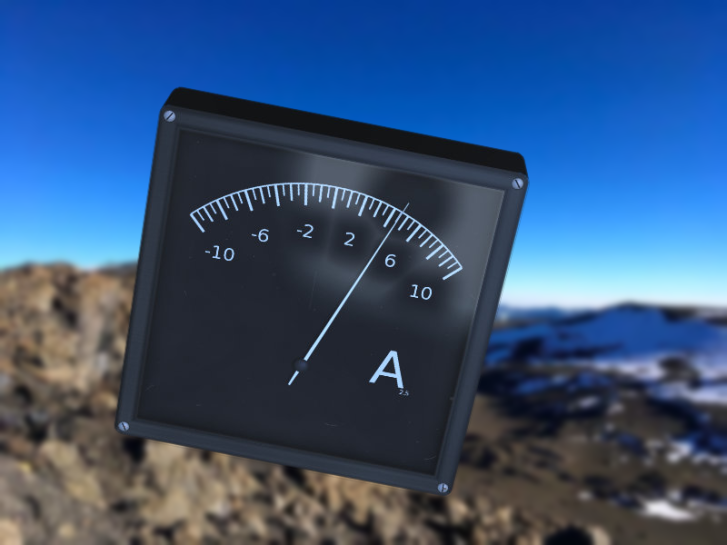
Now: {"value": 4.5, "unit": "A"}
